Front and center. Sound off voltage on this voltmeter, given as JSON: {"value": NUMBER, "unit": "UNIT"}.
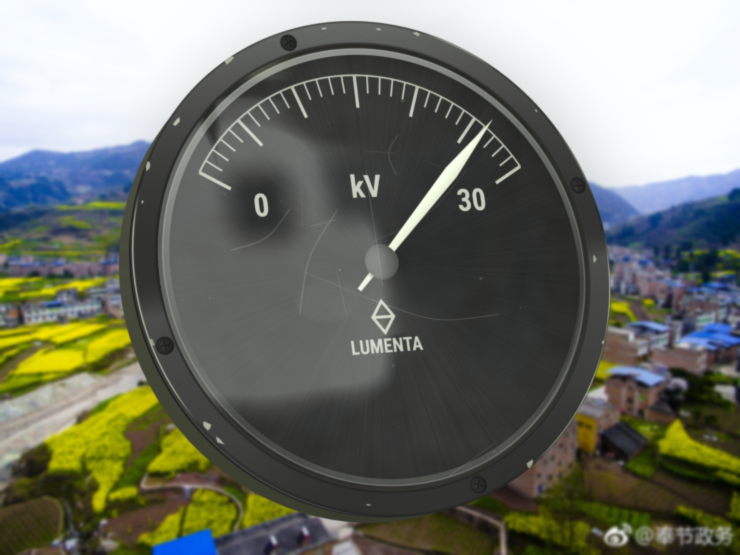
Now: {"value": 26, "unit": "kV"}
